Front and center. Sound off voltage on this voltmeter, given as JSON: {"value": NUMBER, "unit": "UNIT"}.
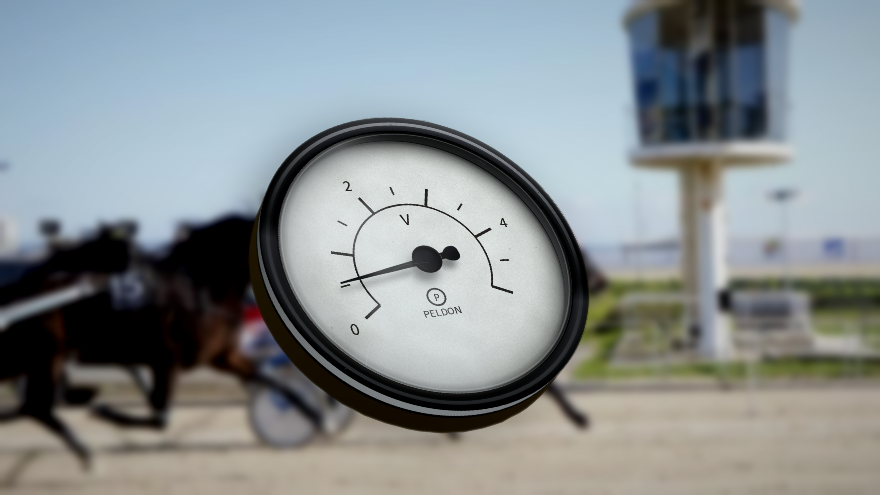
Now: {"value": 0.5, "unit": "V"}
